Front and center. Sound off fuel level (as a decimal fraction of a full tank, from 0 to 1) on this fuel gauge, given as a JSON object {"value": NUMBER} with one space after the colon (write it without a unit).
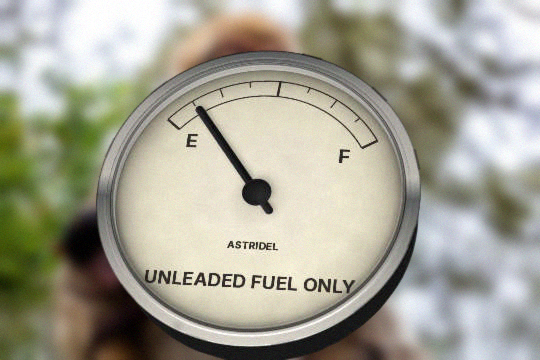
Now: {"value": 0.125}
